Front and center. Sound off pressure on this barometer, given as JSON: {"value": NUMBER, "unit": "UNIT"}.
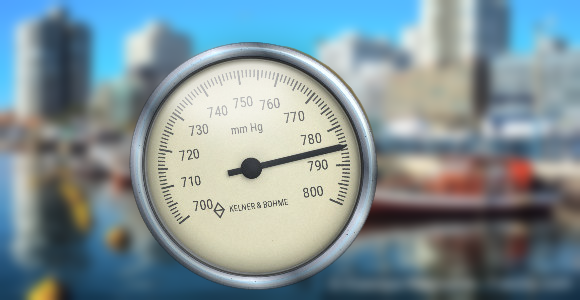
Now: {"value": 785, "unit": "mmHg"}
